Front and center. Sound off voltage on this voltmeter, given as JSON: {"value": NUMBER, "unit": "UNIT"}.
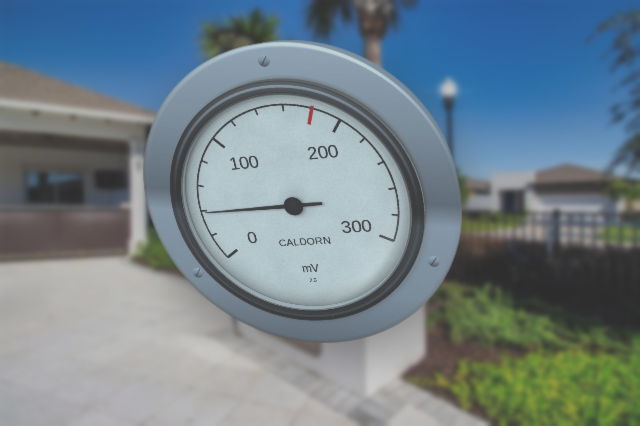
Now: {"value": 40, "unit": "mV"}
